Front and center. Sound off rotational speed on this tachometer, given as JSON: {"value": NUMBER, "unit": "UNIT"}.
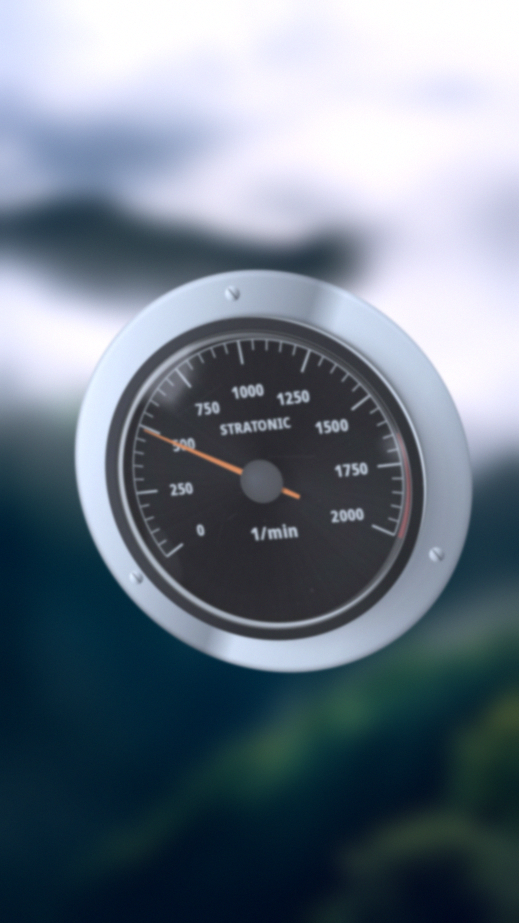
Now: {"value": 500, "unit": "rpm"}
